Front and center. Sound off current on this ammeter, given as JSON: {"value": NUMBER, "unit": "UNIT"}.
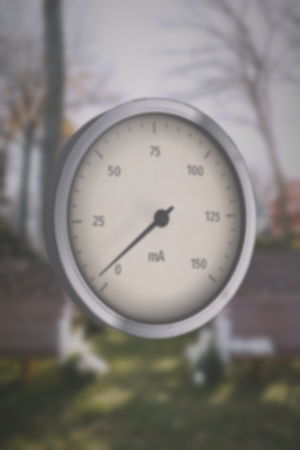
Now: {"value": 5, "unit": "mA"}
